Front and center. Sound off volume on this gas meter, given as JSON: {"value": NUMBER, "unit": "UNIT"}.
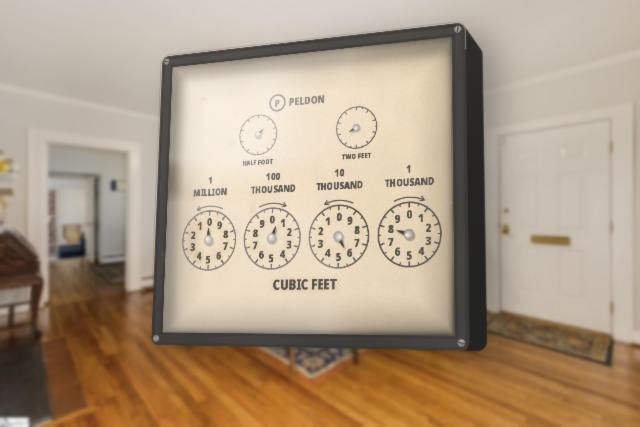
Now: {"value": 5800, "unit": "ft³"}
